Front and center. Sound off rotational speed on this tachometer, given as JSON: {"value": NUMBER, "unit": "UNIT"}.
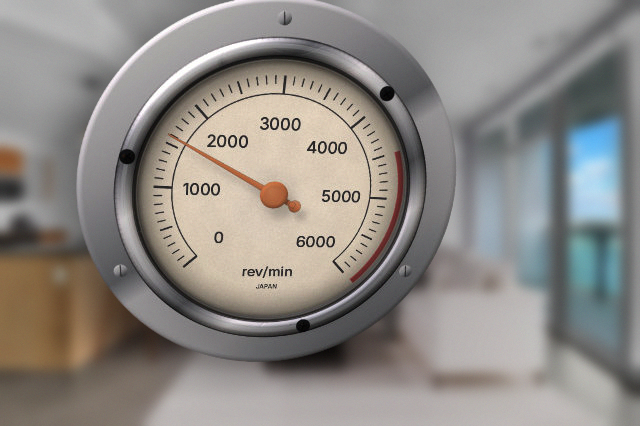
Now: {"value": 1600, "unit": "rpm"}
